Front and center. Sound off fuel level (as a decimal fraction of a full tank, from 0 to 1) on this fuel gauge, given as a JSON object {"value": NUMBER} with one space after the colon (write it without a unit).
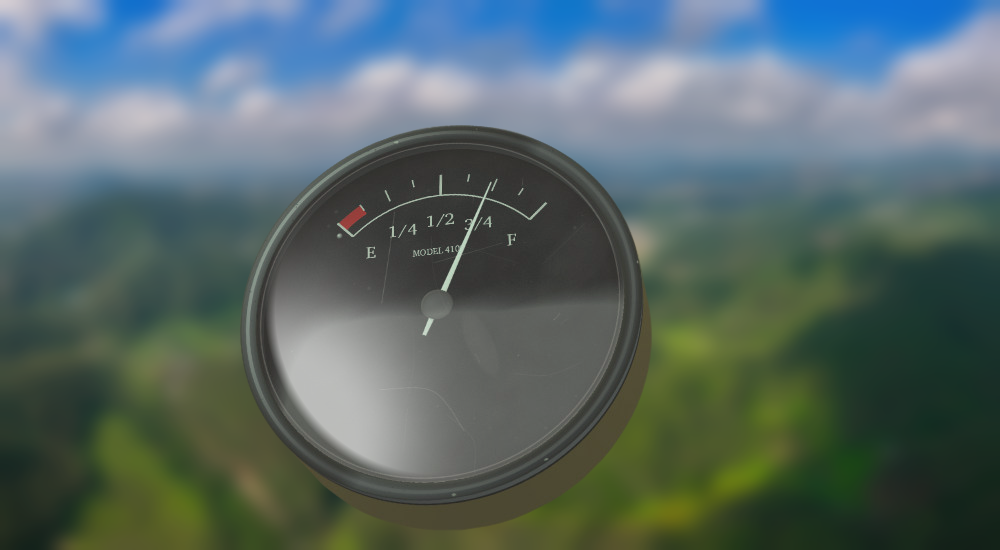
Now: {"value": 0.75}
